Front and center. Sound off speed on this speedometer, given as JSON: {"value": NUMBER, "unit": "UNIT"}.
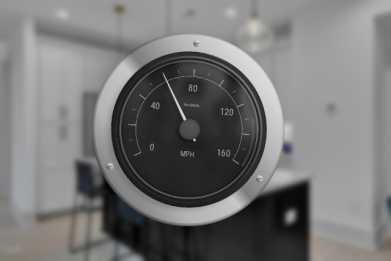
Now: {"value": 60, "unit": "mph"}
